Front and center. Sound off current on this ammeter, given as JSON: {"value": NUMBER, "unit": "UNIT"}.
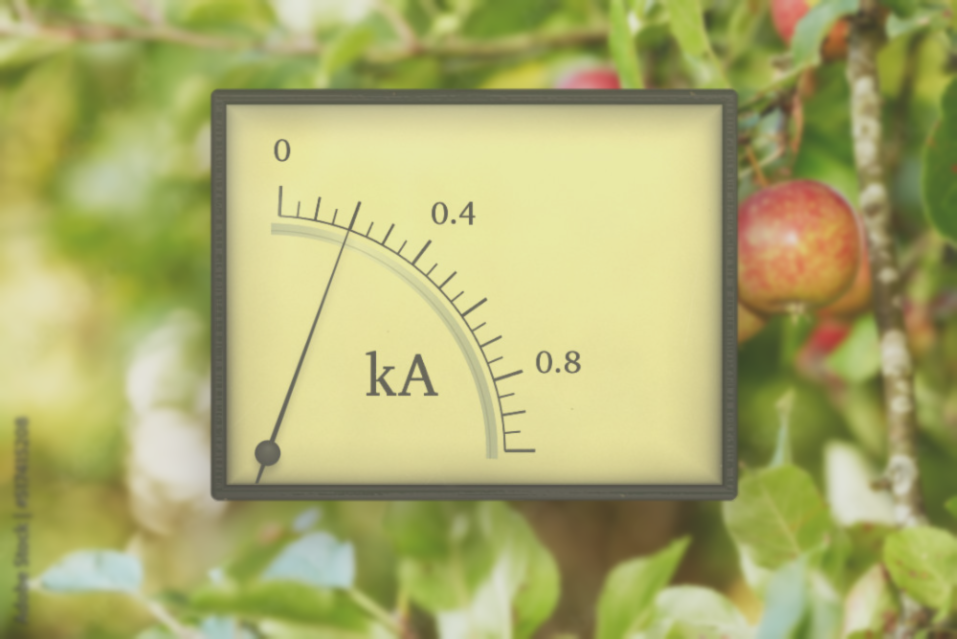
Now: {"value": 0.2, "unit": "kA"}
